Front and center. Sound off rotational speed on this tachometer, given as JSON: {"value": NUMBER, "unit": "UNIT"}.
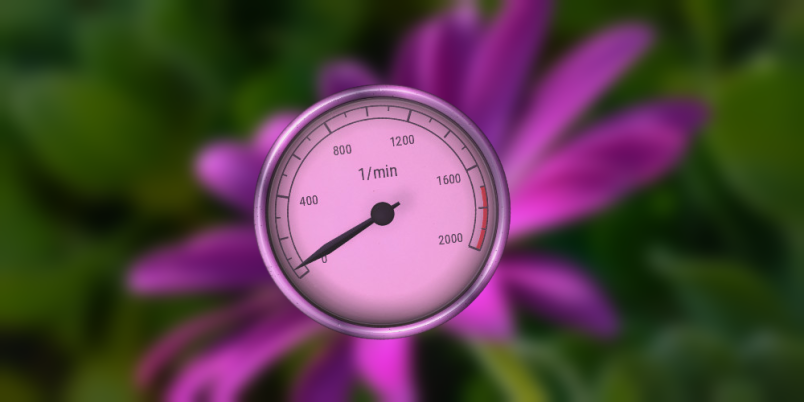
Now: {"value": 50, "unit": "rpm"}
